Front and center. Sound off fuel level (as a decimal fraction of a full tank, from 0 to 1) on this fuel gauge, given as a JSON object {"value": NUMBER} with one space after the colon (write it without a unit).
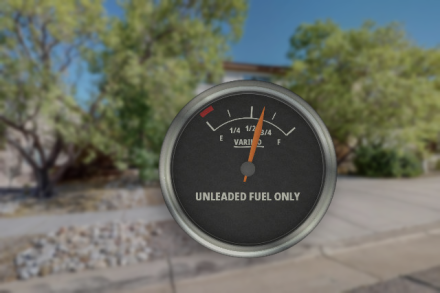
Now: {"value": 0.625}
